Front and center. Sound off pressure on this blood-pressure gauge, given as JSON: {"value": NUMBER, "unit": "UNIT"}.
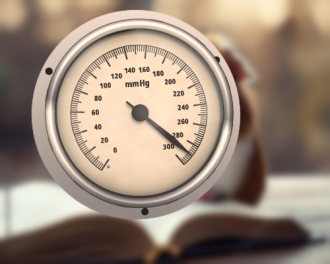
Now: {"value": 290, "unit": "mmHg"}
